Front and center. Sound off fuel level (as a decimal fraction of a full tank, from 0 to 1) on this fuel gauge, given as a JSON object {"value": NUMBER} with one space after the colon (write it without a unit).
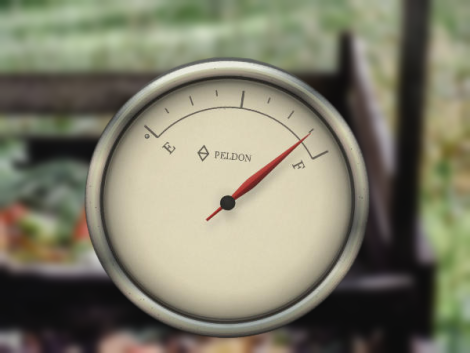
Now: {"value": 0.875}
